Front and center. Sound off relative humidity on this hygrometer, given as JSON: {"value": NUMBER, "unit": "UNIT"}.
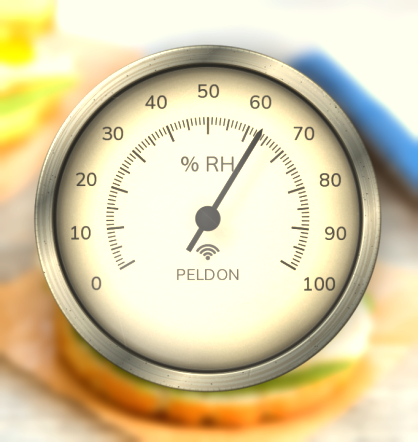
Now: {"value": 63, "unit": "%"}
